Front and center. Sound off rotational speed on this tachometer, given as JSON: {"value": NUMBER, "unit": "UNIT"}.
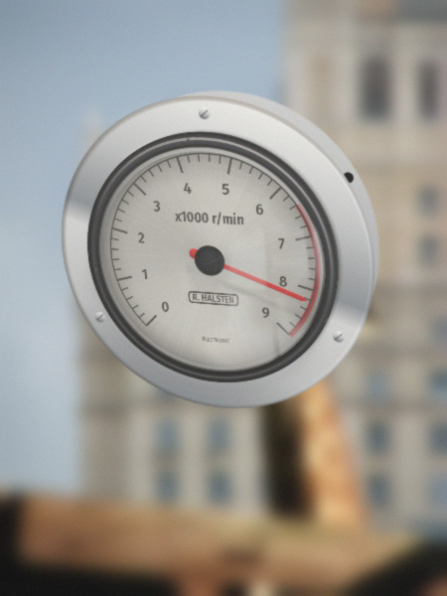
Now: {"value": 8200, "unit": "rpm"}
